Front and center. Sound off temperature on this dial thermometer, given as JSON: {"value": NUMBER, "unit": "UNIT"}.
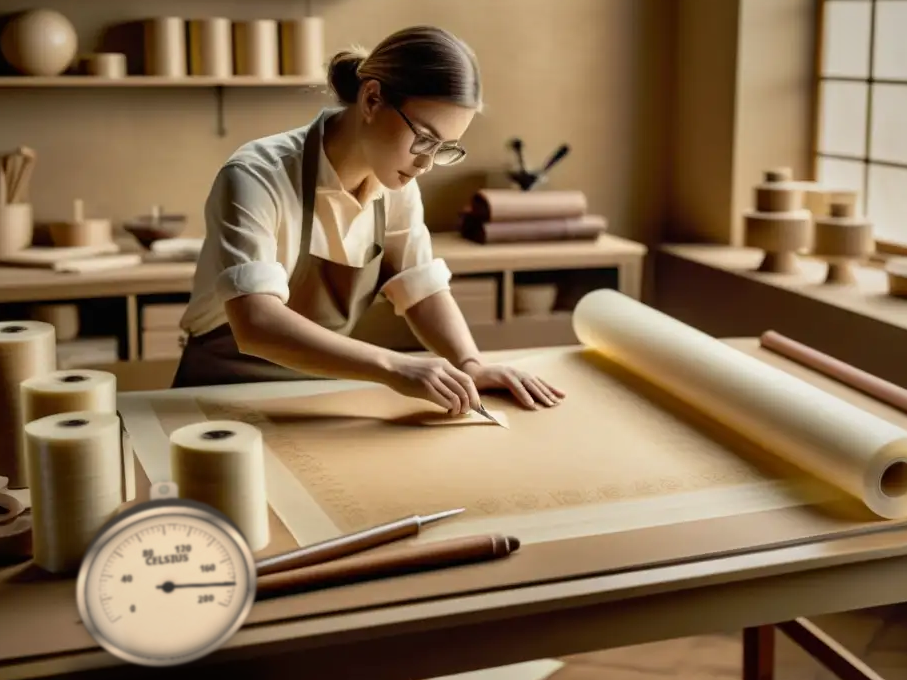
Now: {"value": 180, "unit": "°C"}
